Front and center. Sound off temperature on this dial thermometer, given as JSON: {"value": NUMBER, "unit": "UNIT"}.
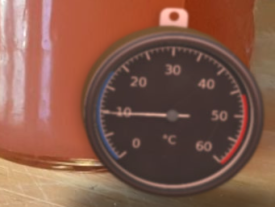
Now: {"value": 10, "unit": "°C"}
